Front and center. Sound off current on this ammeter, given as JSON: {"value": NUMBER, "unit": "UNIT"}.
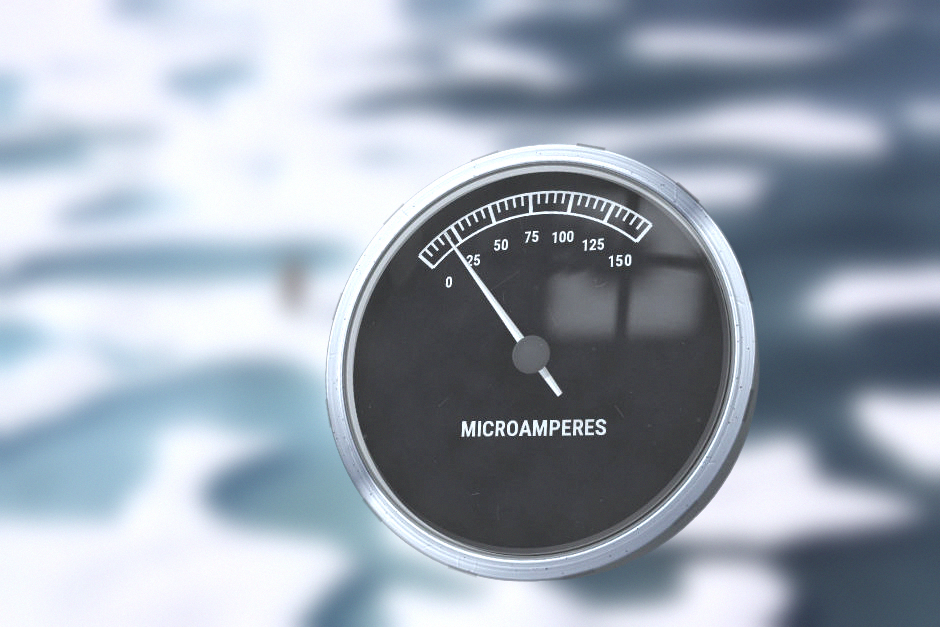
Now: {"value": 20, "unit": "µA"}
